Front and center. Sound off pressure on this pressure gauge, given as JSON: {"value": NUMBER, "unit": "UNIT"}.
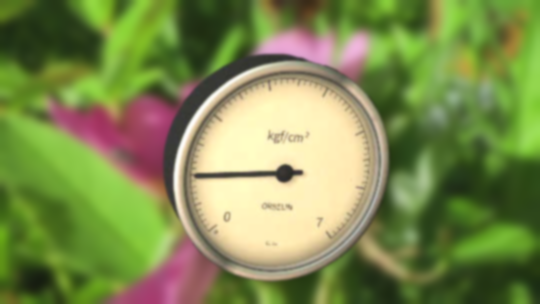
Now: {"value": 1, "unit": "kg/cm²"}
